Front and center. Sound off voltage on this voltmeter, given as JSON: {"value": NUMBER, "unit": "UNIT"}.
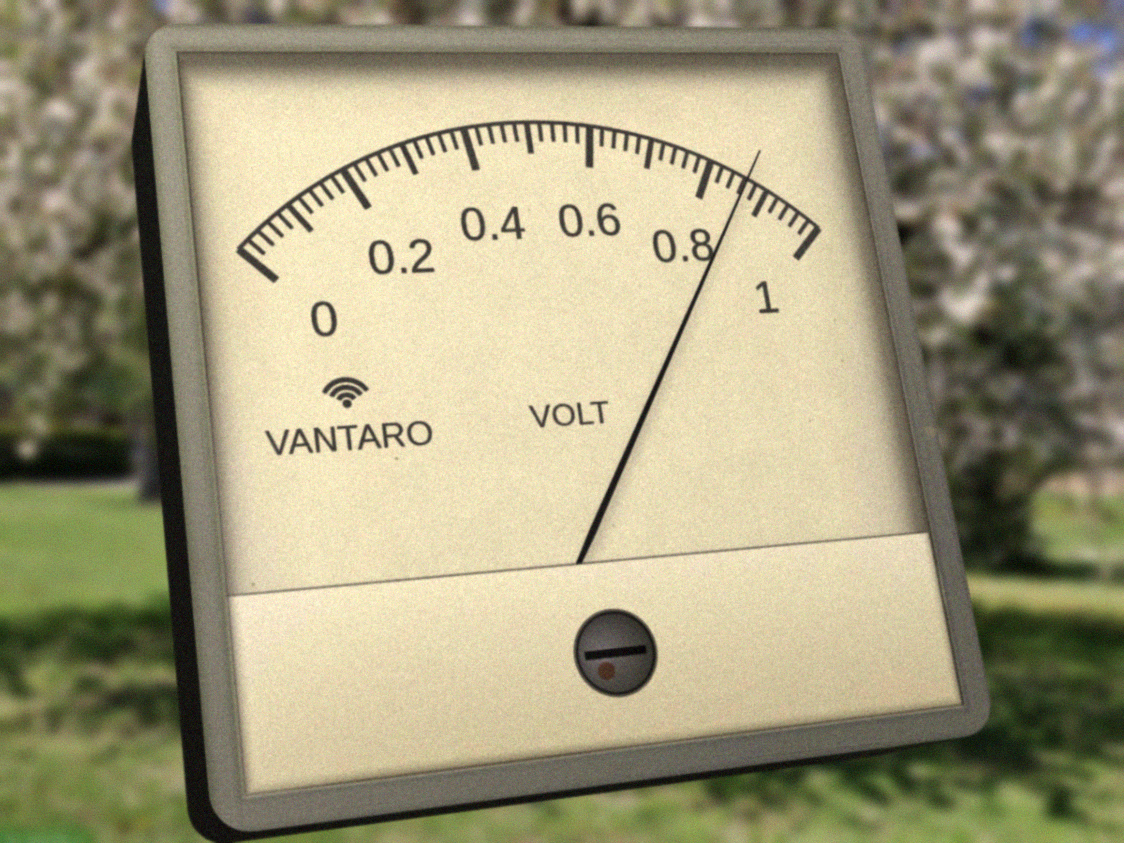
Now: {"value": 0.86, "unit": "V"}
